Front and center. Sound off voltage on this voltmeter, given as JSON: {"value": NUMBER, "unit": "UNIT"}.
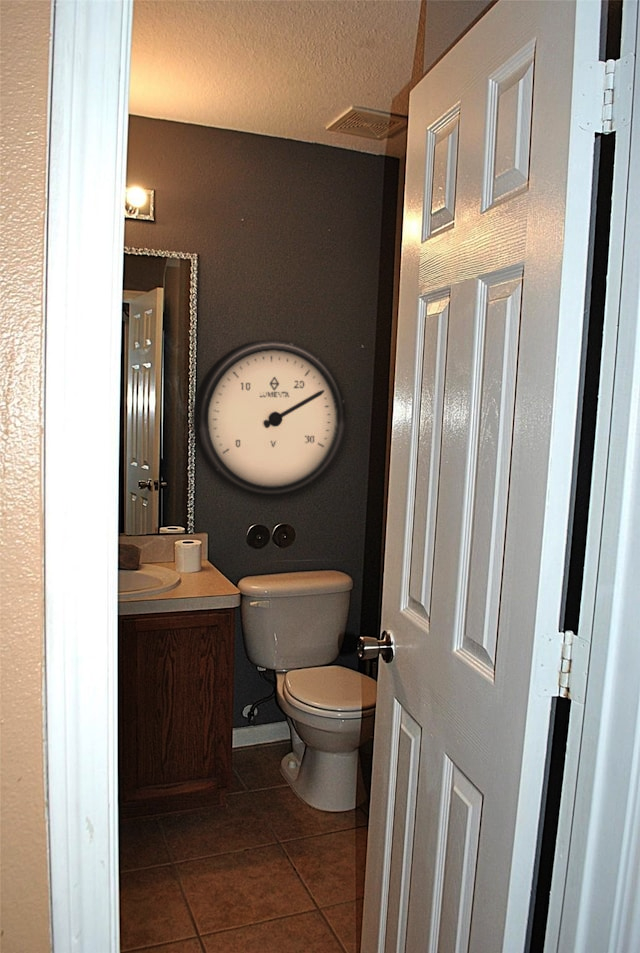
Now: {"value": 23, "unit": "V"}
